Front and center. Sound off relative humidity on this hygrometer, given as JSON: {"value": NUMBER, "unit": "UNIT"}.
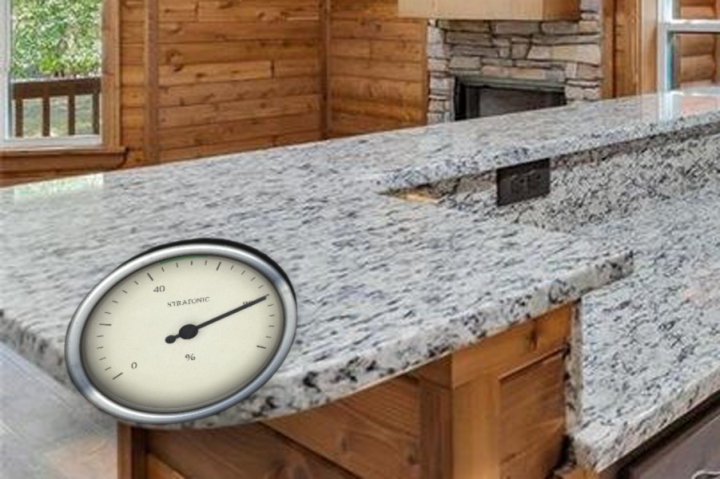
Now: {"value": 80, "unit": "%"}
